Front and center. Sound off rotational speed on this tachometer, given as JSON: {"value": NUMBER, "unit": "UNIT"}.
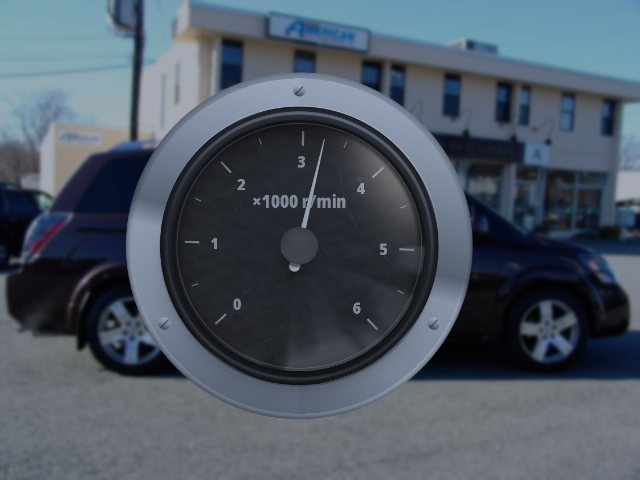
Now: {"value": 3250, "unit": "rpm"}
